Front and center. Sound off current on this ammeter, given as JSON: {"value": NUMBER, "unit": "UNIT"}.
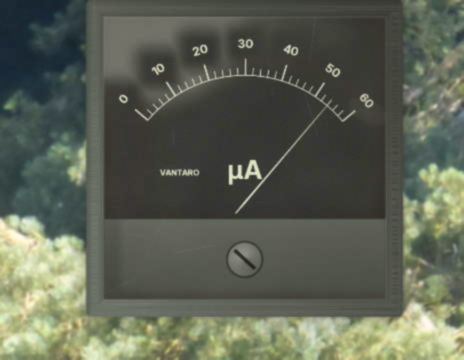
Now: {"value": 54, "unit": "µA"}
